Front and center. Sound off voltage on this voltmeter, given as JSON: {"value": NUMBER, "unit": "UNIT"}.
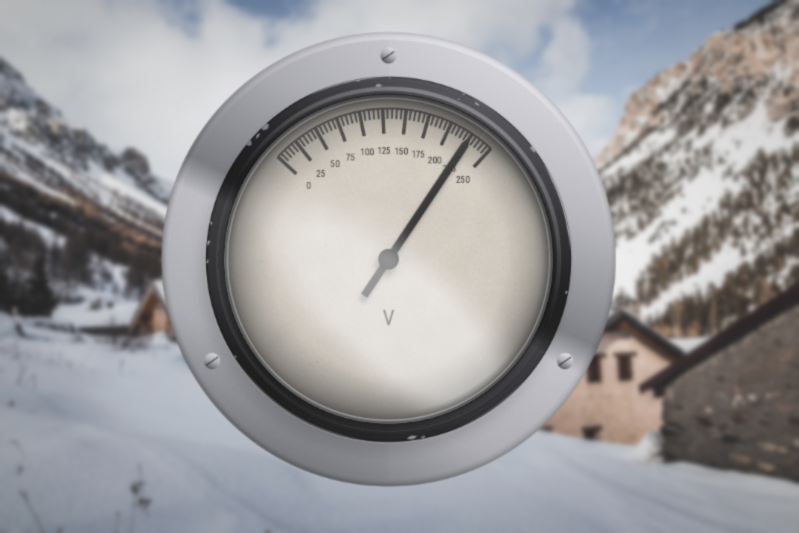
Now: {"value": 225, "unit": "V"}
